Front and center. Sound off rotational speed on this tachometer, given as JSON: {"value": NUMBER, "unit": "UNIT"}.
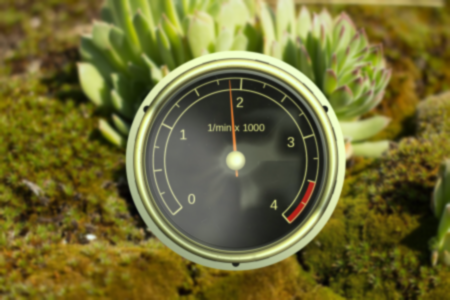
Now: {"value": 1875, "unit": "rpm"}
